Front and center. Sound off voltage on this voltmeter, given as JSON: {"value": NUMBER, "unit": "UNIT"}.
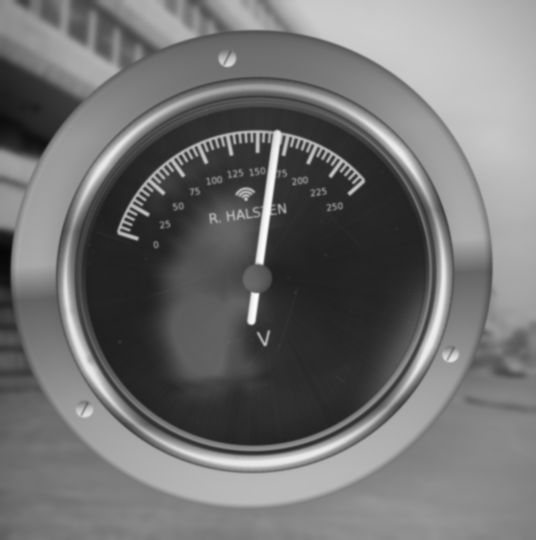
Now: {"value": 165, "unit": "V"}
